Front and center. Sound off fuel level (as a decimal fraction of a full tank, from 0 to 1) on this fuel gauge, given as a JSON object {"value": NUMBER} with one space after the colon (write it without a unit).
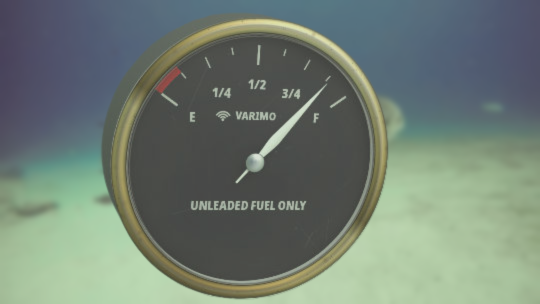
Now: {"value": 0.875}
